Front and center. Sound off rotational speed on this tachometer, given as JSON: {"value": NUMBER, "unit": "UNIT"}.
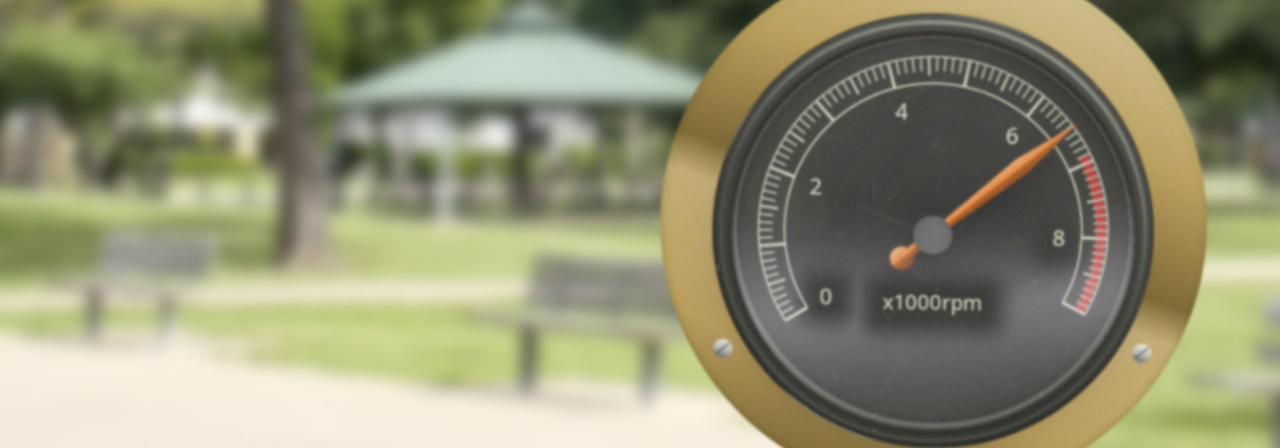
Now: {"value": 6500, "unit": "rpm"}
